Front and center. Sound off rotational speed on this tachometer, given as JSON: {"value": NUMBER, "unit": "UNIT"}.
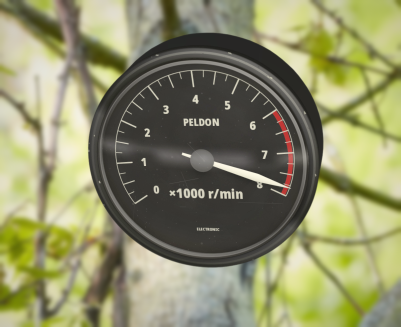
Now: {"value": 7750, "unit": "rpm"}
